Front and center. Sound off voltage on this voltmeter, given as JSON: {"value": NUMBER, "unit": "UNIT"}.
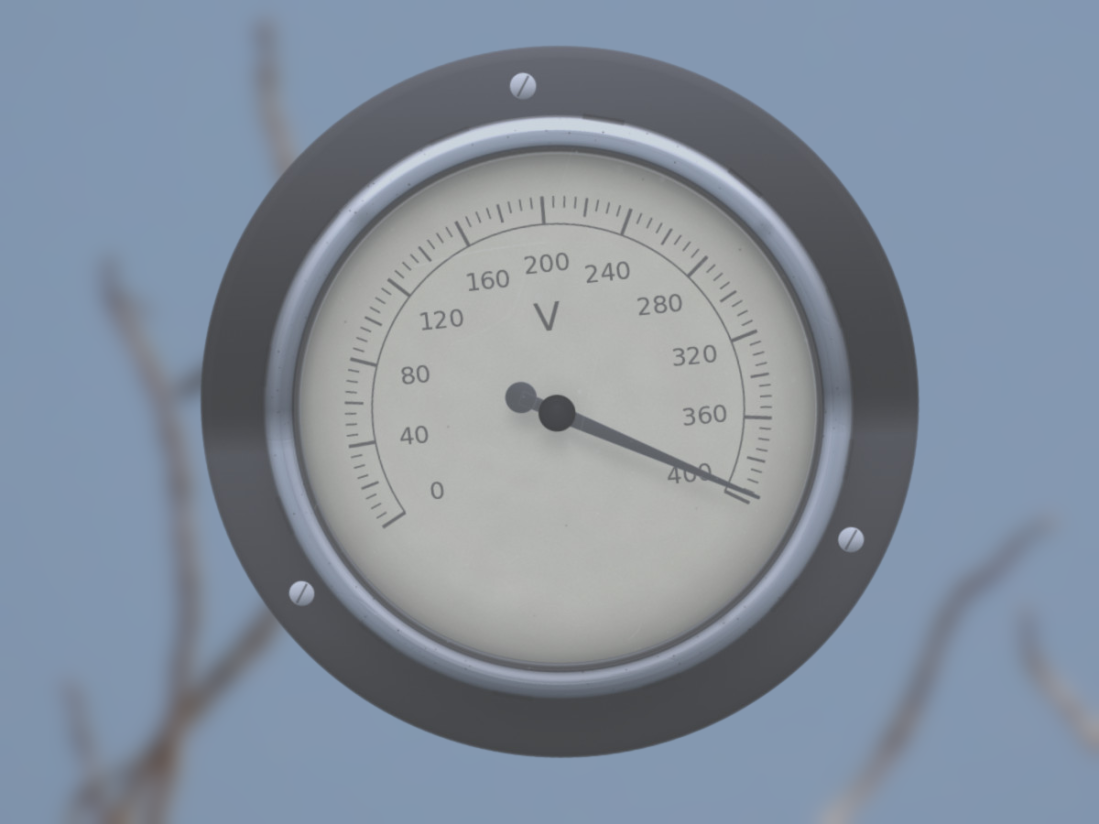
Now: {"value": 395, "unit": "V"}
